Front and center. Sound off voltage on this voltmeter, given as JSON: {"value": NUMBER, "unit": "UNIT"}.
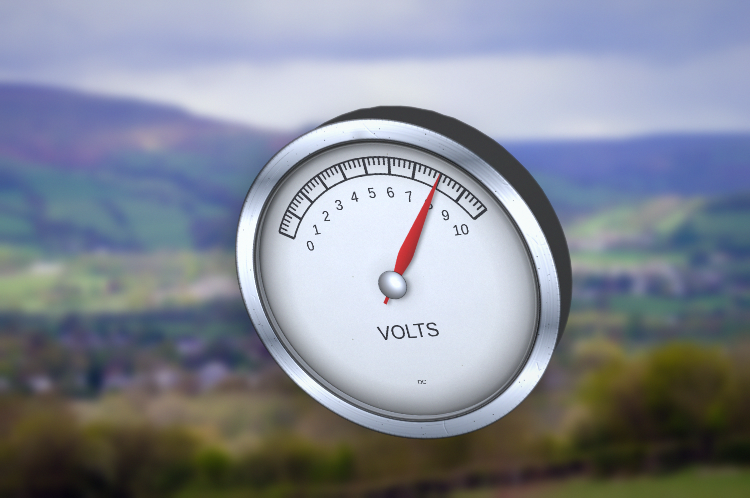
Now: {"value": 8, "unit": "V"}
